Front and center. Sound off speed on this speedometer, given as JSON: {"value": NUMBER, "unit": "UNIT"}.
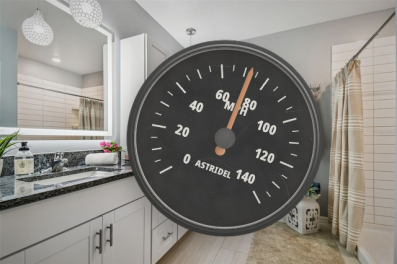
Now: {"value": 72.5, "unit": "mph"}
